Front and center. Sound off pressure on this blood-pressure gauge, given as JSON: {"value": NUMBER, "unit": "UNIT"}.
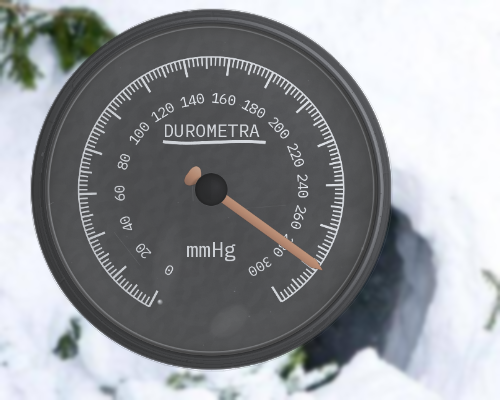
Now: {"value": 278, "unit": "mmHg"}
